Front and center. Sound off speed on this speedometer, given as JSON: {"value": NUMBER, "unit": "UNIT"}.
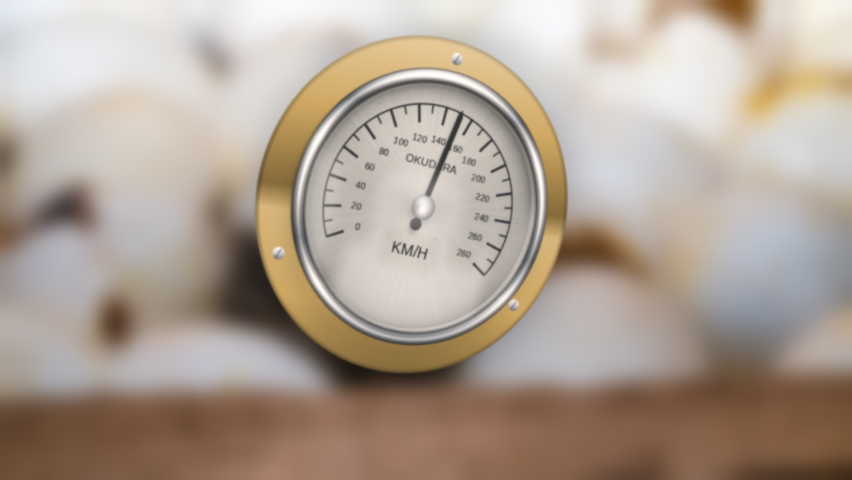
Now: {"value": 150, "unit": "km/h"}
